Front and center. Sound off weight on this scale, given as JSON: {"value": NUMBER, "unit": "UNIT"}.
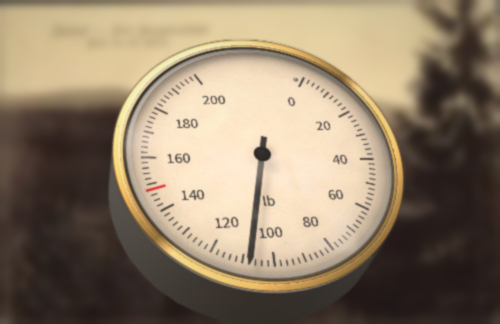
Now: {"value": 108, "unit": "lb"}
